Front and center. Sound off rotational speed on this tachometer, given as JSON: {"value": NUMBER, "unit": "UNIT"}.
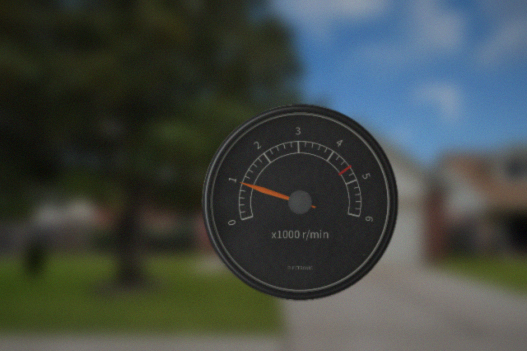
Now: {"value": 1000, "unit": "rpm"}
